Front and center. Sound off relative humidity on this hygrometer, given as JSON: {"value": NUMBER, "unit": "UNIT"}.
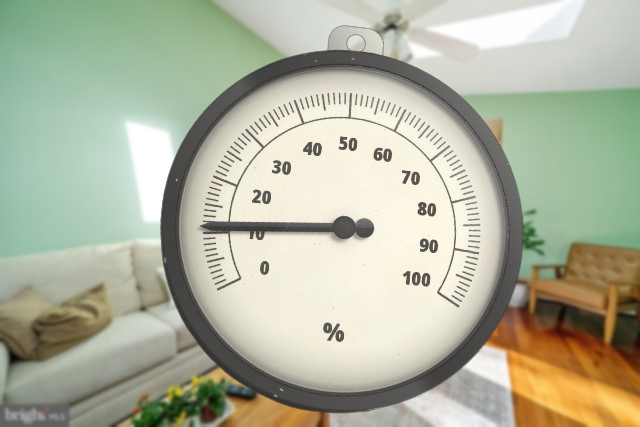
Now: {"value": 11, "unit": "%"}
